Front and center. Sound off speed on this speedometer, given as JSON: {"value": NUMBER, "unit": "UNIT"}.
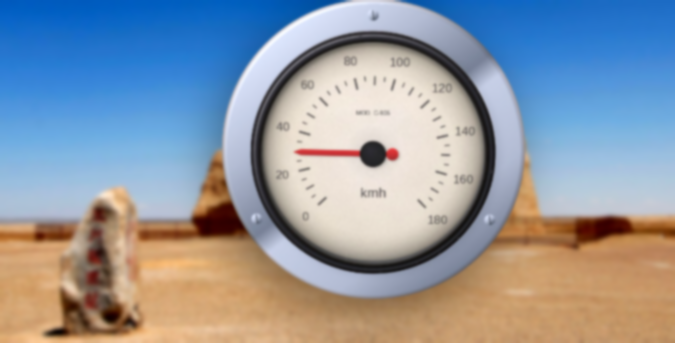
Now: {"value": 30, "unit": "km/h"}
